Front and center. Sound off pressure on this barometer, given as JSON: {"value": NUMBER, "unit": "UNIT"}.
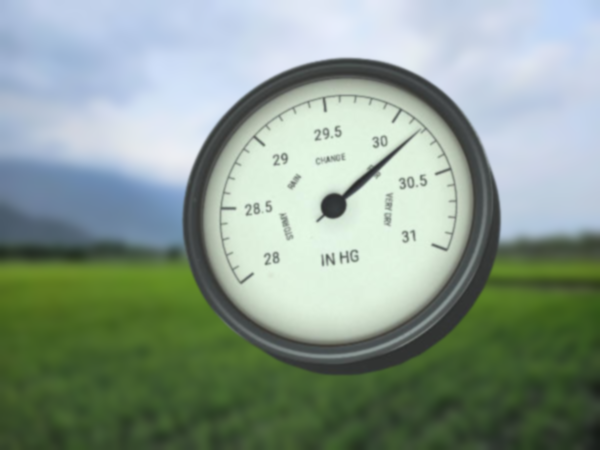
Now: {"value": 30.2, "unit": "inHg"}
